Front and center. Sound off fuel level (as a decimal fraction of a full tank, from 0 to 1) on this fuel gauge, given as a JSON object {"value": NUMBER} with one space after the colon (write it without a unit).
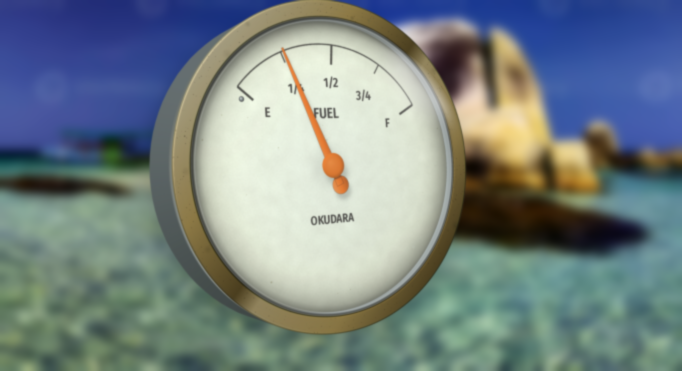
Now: {"value": 0.25}
